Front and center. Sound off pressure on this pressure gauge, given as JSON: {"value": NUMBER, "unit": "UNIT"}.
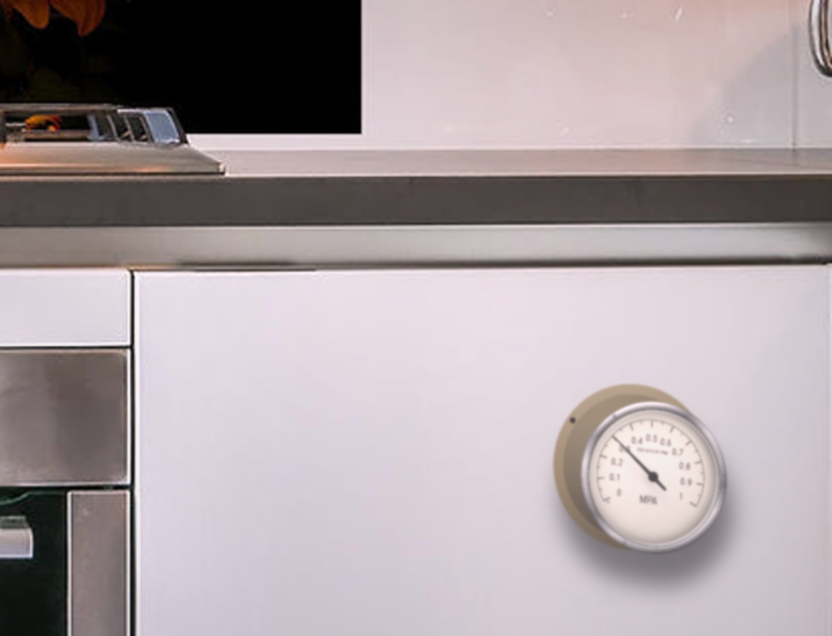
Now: {"value": 0.3, "unit": "MPa"}
